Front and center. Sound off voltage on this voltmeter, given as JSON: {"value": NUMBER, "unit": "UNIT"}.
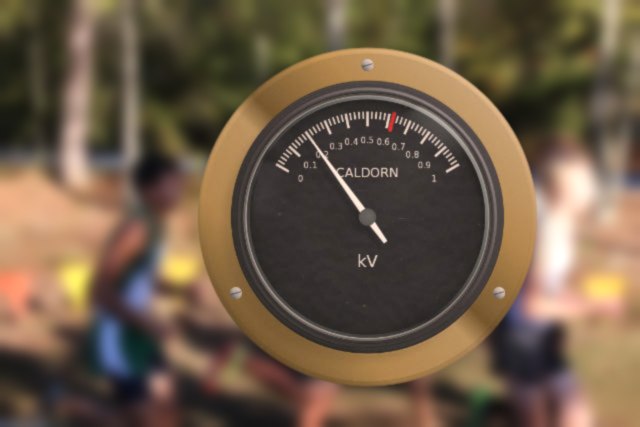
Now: {"value": 0.2, "unit": "kV"}
